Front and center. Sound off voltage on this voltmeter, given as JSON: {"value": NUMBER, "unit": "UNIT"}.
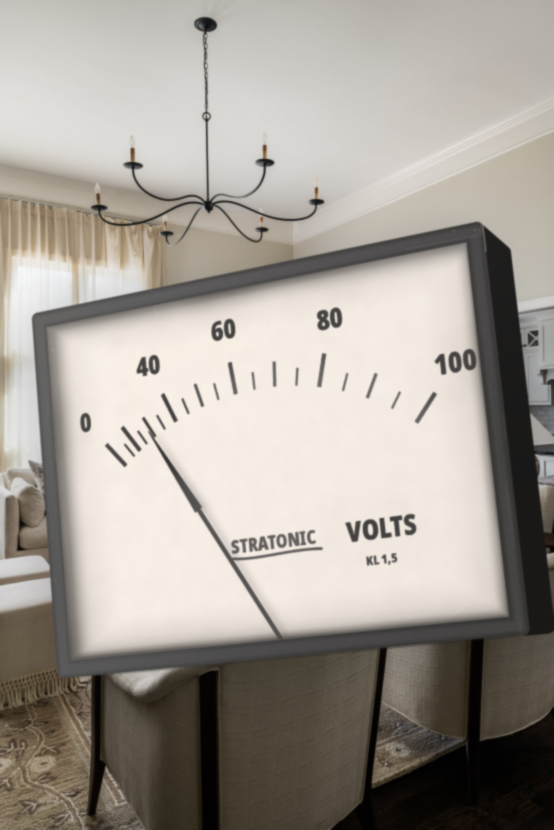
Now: {"value": 30, "unit": "V"}
